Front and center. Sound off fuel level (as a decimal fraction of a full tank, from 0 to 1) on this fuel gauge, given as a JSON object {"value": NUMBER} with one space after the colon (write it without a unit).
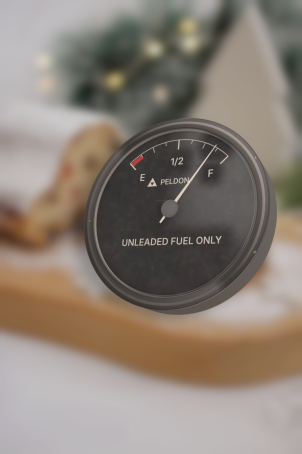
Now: {"value": 0.875}
